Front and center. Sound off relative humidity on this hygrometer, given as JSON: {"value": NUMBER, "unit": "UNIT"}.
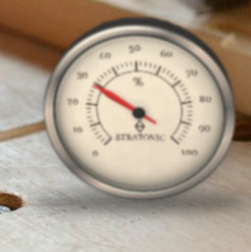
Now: {"value": 30, "unit": "%"}
